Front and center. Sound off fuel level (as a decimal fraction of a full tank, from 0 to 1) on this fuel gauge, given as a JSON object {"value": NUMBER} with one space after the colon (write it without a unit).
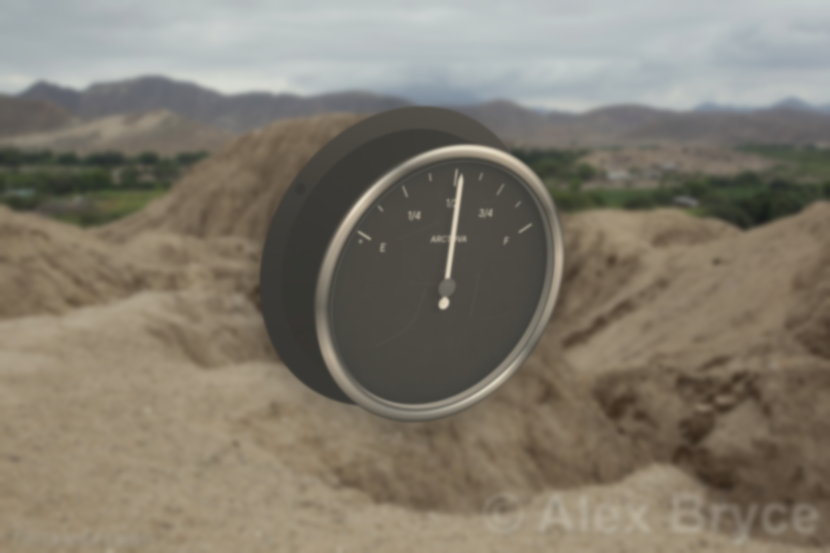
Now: {"value": 0.5}
